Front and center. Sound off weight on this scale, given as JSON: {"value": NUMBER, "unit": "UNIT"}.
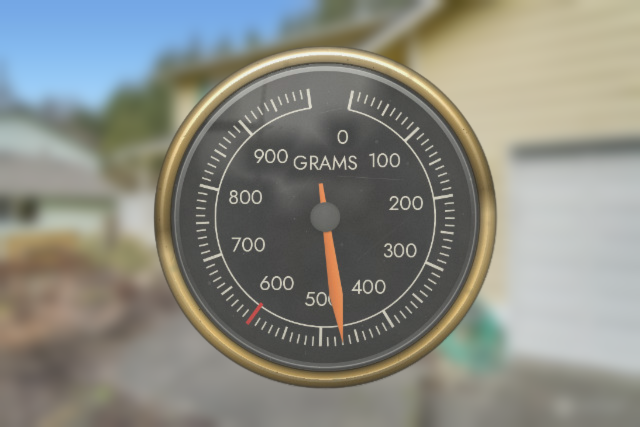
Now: {"value": 470, "unit": "g"}
